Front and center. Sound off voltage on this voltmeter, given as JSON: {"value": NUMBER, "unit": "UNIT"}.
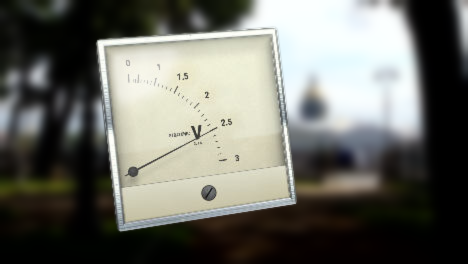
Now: {"value": 2.5, "unit": "V"}
